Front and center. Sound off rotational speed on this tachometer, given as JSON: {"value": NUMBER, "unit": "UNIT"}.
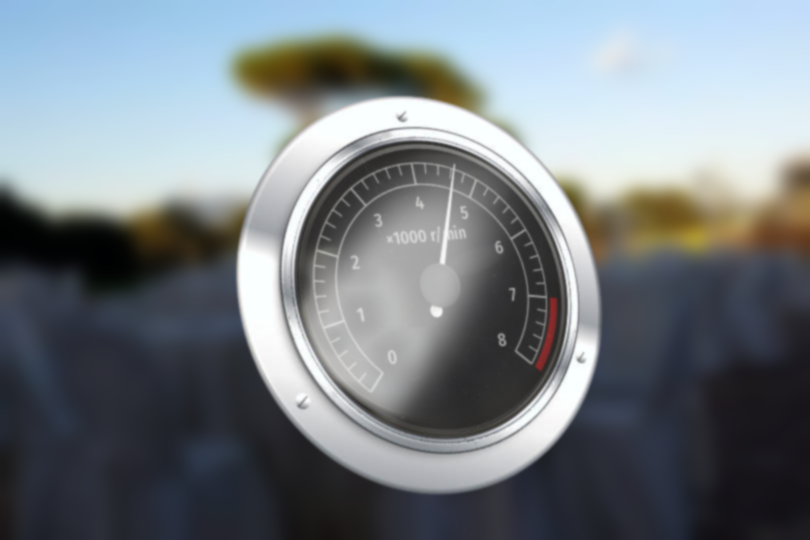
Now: {"value": 4600, "unit": "rpm"}
